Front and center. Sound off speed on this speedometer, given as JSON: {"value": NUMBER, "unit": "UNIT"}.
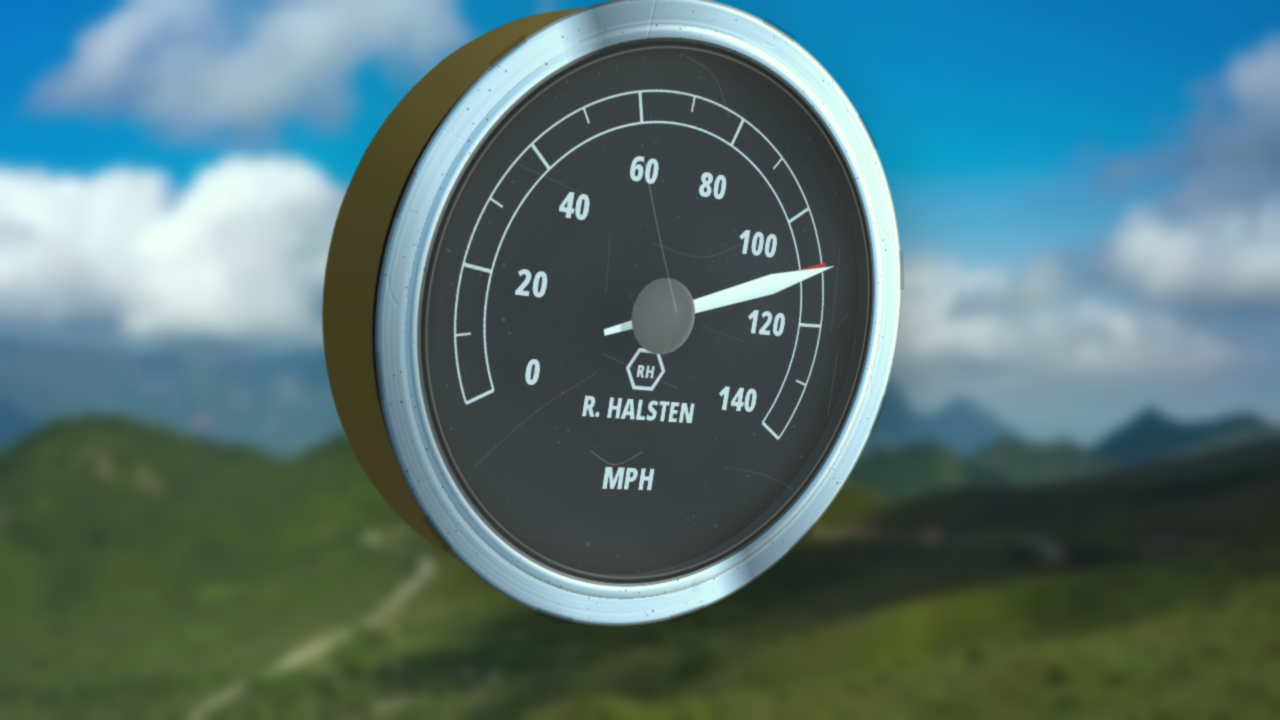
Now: {"value": 110, "unit": "mph"}
